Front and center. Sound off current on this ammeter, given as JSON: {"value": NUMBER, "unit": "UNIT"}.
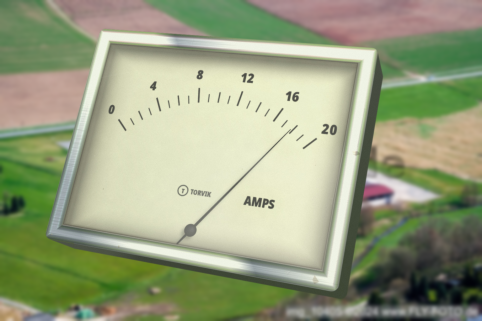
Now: {"value": 18, "unit": "A"}
